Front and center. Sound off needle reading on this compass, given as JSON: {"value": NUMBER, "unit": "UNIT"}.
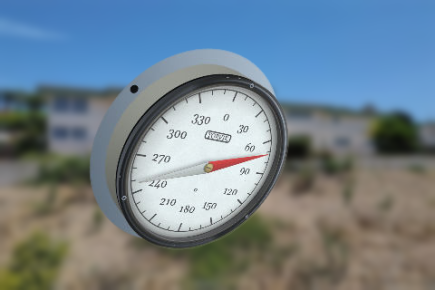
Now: {"value": 70, "unit": "°"}
